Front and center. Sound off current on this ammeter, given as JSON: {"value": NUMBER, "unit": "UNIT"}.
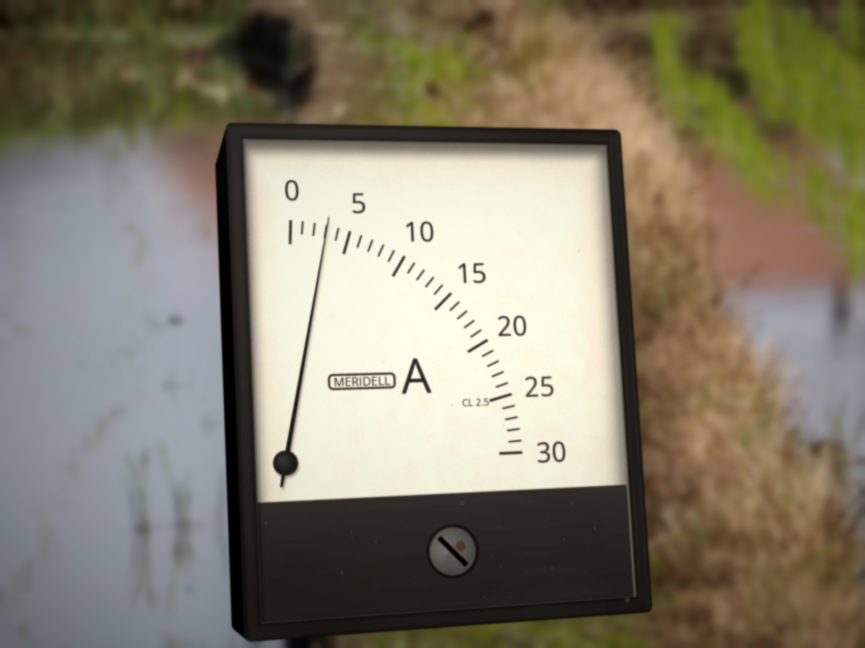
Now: {"value": 3, "unit": "A"}
